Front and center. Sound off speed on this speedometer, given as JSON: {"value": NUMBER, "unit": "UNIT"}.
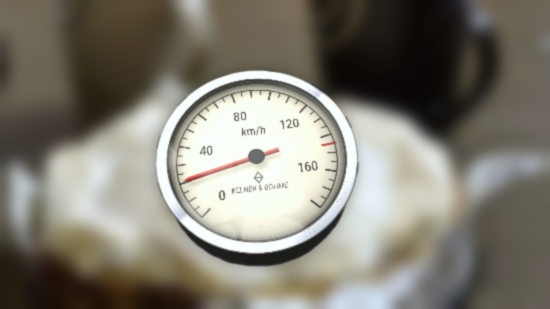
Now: {"value": 20, "unit": "km/h"}
